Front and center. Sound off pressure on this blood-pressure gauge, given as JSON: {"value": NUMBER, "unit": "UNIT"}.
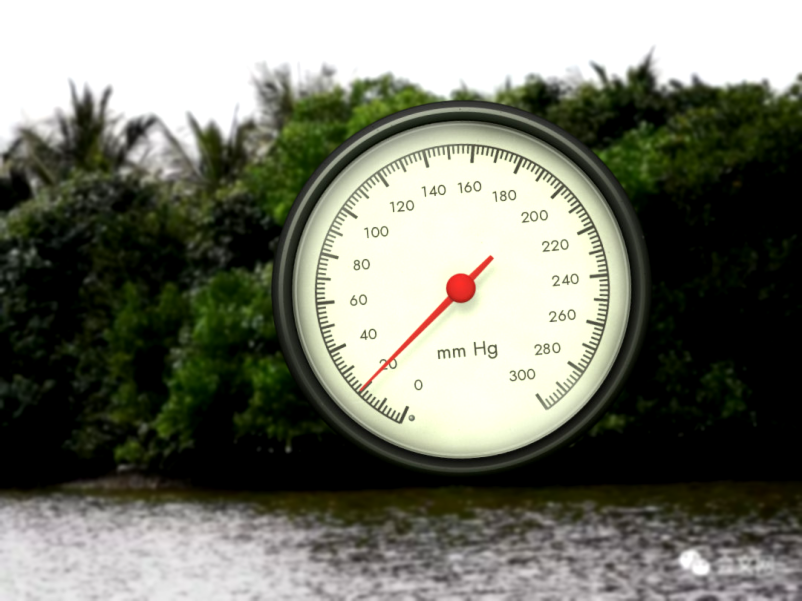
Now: {"value": 20, "unit": "mmHg"}
